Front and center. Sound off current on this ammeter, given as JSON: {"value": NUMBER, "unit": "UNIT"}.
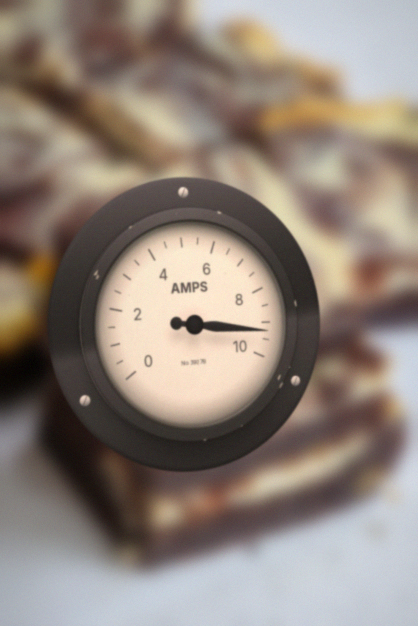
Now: {"value": 9.25, "unit": "A"}
